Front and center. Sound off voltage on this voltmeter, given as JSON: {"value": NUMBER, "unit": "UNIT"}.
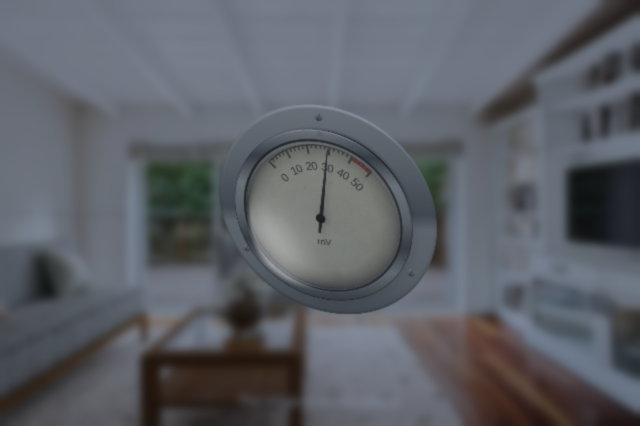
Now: {"value": 30, "unit": "mV"}
